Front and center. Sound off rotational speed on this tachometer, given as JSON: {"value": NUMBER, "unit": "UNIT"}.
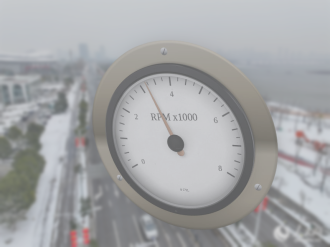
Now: {"value": 3250, "unit": "rpm"}
